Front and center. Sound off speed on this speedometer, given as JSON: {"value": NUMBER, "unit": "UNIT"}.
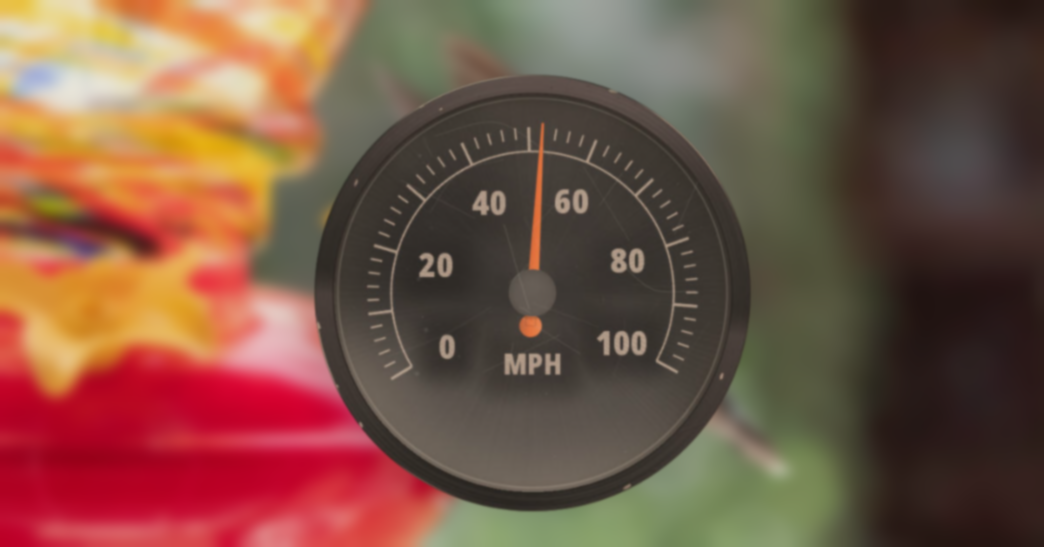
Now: {"value": 52, "unit": "mph"}
